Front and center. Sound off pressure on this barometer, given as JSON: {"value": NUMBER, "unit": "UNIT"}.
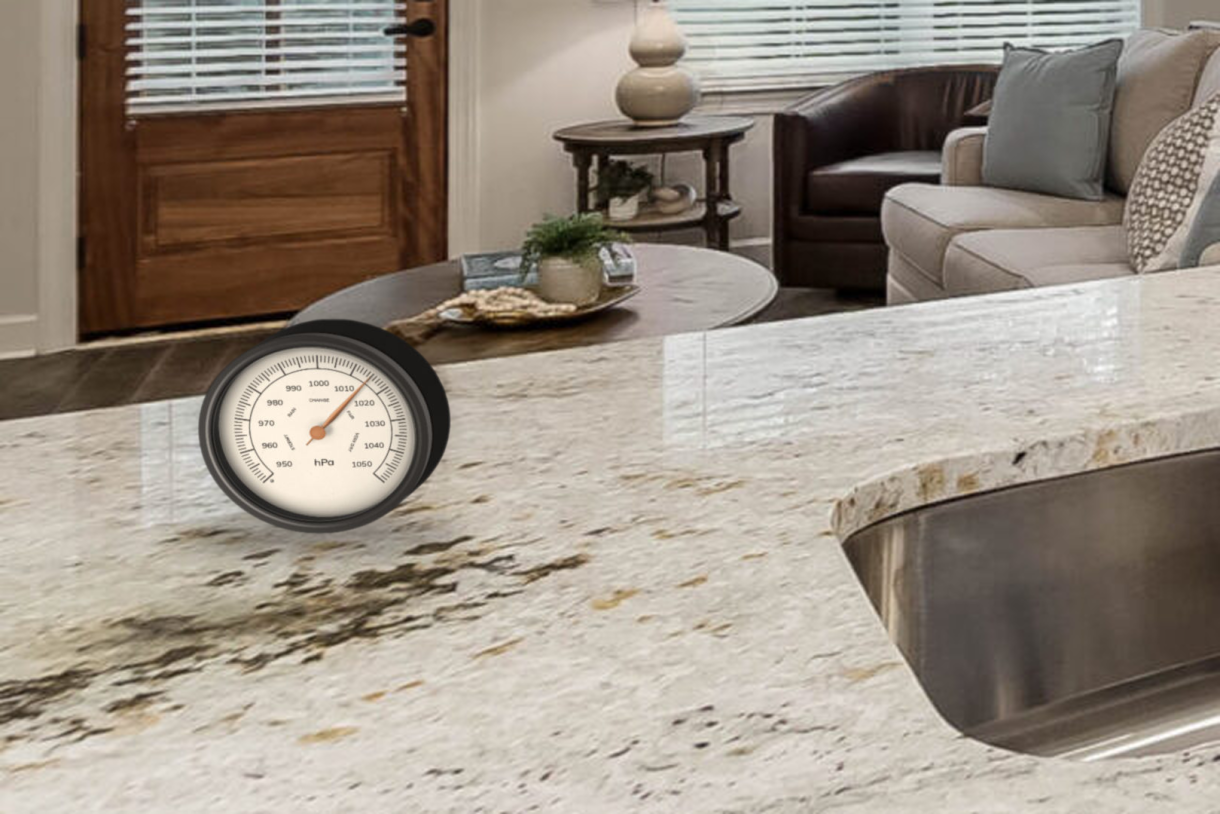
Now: {"value": 1015, "unit": "hPa"}
